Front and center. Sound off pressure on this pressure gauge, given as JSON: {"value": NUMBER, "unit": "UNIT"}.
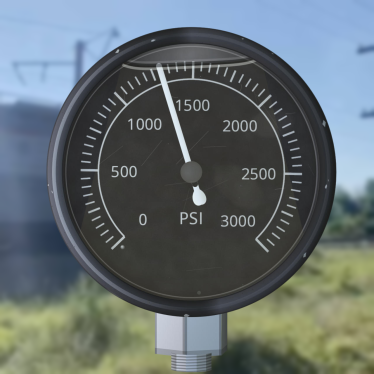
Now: {"value": 1300, "unit": "psi"}
